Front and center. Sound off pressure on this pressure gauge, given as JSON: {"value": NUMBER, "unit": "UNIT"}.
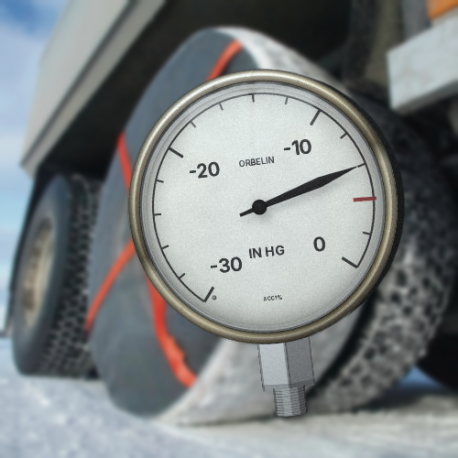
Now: {"value": -6, "unit": "inHg"}
